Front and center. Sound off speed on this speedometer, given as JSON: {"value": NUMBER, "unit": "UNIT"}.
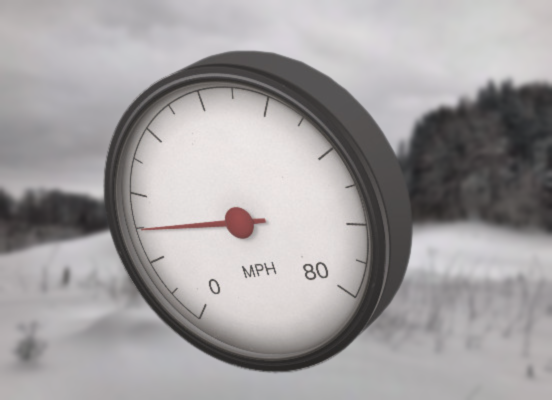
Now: {"value": 15, "unit": "mph"}
